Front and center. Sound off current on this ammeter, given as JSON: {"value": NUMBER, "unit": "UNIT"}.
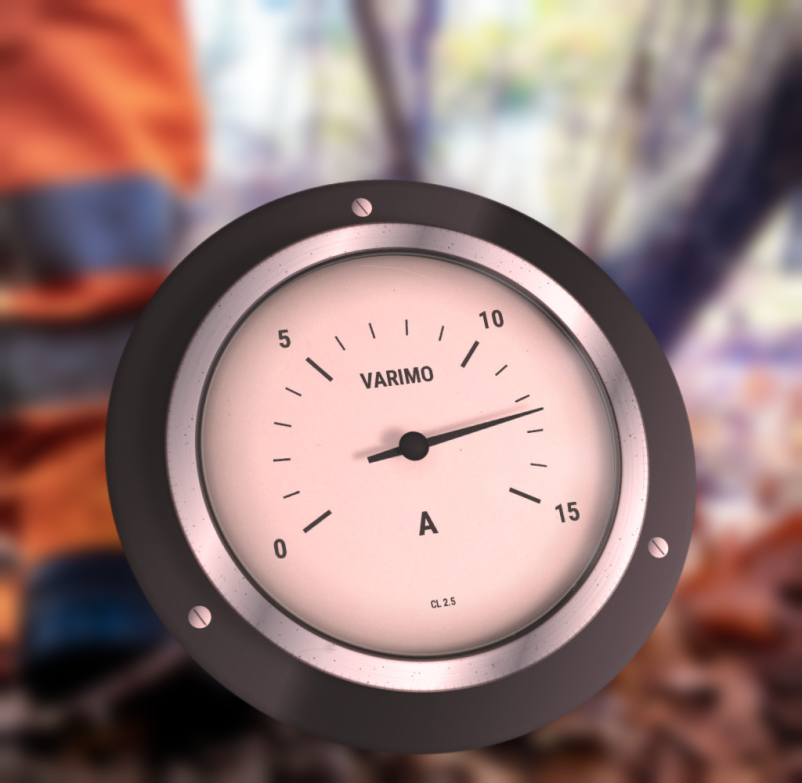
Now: {"value": 12.5, "unit": "A"}
